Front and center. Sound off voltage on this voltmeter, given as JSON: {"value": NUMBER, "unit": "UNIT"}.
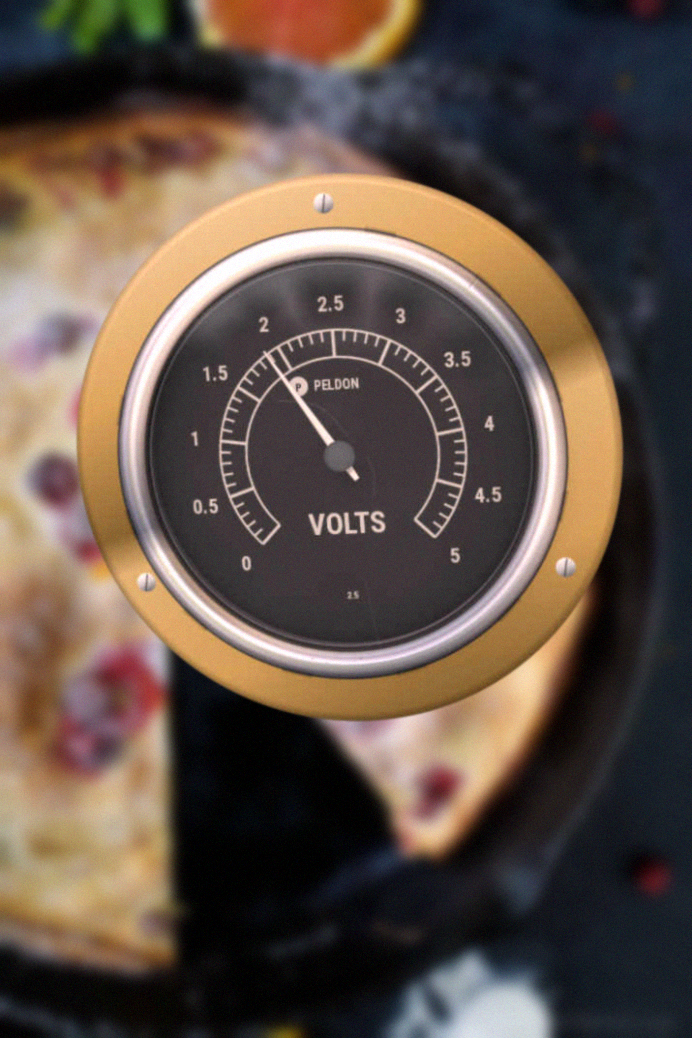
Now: {"value": 1.9, "unit": "V"}
